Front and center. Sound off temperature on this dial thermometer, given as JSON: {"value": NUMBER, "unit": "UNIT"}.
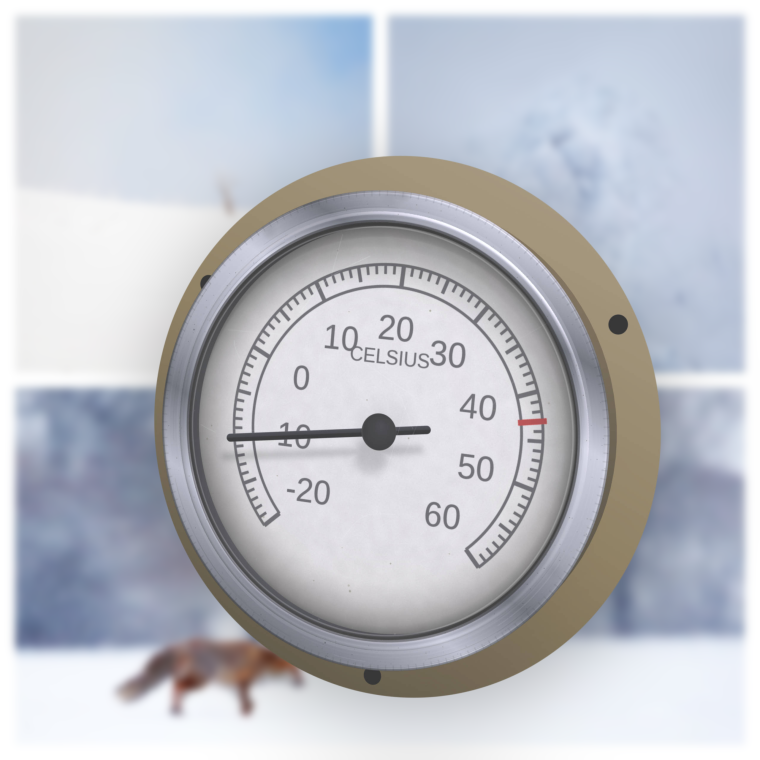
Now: {"value": -10, "unit": "°C"}
